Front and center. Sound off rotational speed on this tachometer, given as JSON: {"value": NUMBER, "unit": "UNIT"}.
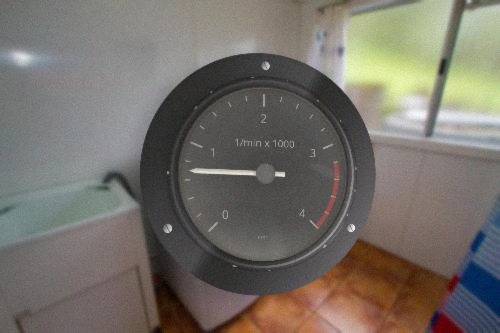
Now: {"value": 700, "unit": "rpm"}
